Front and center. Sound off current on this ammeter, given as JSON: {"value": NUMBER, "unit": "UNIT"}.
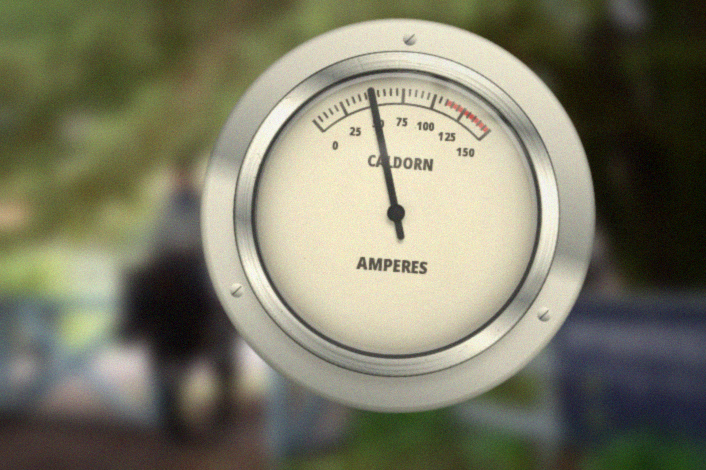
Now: {"value": 50, "unit": "A"}
